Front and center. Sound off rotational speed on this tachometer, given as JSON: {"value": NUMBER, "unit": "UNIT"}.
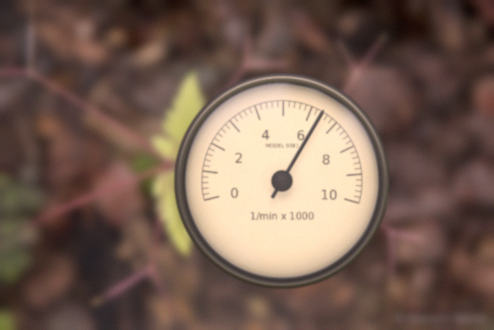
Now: {"value": 6400, "unit": "rpm"}
